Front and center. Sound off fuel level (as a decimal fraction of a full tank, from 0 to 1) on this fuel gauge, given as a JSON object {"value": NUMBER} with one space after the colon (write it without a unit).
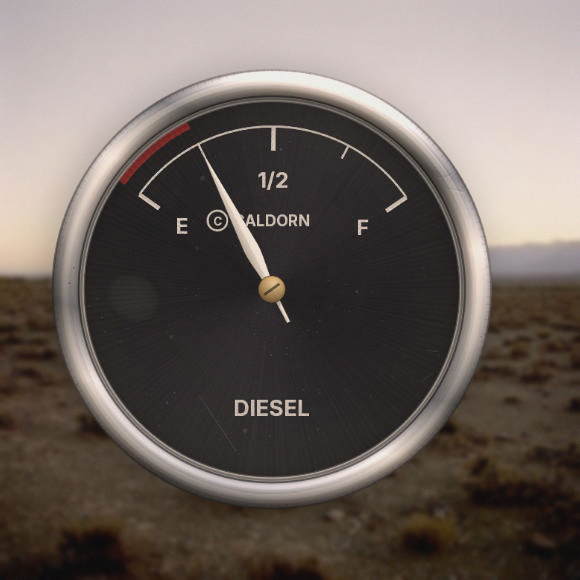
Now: {"value": 0.25}
